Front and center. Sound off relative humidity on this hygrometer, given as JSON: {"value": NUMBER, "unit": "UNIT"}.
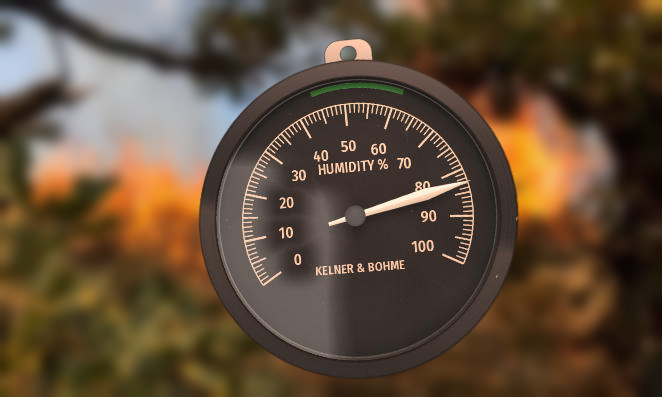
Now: {"value": 83, "unit": "%"}
